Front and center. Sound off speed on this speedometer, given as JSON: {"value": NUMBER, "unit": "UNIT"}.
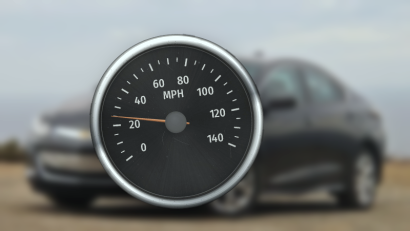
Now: {"value": 25, "unit": "mph"}
